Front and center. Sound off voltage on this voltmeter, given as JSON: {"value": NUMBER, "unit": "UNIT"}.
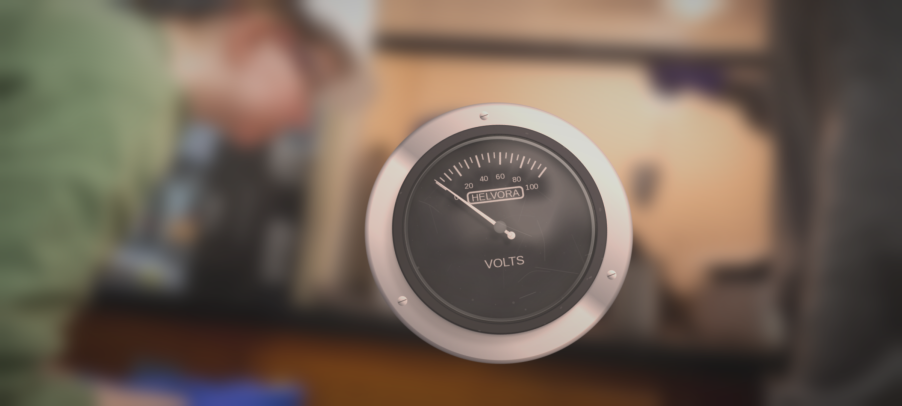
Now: {"value": 0, "unit": "V"}
